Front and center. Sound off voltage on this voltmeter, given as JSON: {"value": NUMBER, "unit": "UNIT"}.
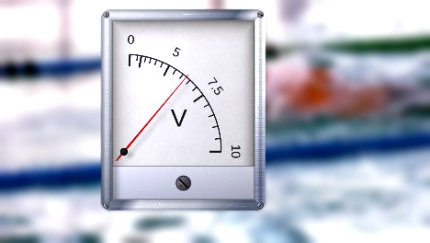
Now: {"value": 6.25, "unit": "V"}
